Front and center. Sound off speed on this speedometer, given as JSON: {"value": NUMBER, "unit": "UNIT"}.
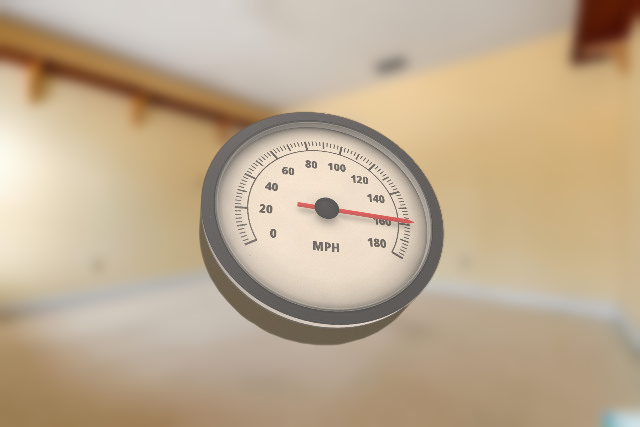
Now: {"value": 160, "unit": "mph"}
